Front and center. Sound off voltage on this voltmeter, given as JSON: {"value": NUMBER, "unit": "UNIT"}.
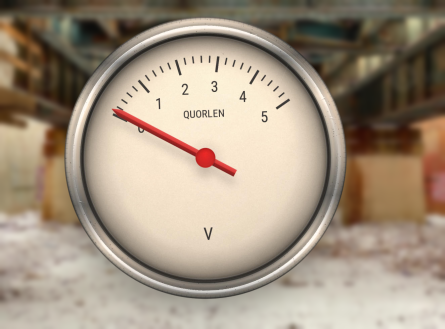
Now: {"value": 0.1, "unit": "V"}
